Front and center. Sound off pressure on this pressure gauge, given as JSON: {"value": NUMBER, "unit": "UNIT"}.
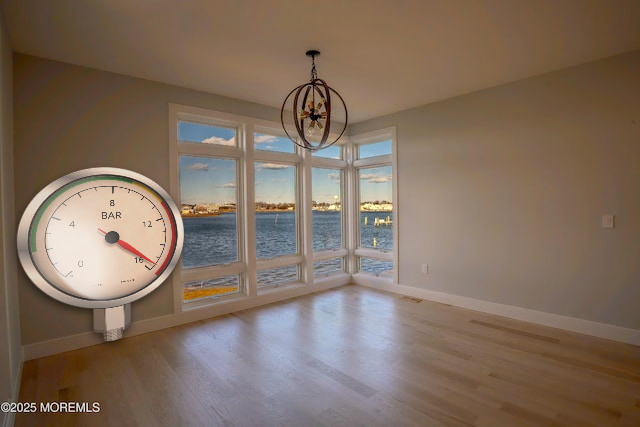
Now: {"value": 15.5, "unit": "bar"}
